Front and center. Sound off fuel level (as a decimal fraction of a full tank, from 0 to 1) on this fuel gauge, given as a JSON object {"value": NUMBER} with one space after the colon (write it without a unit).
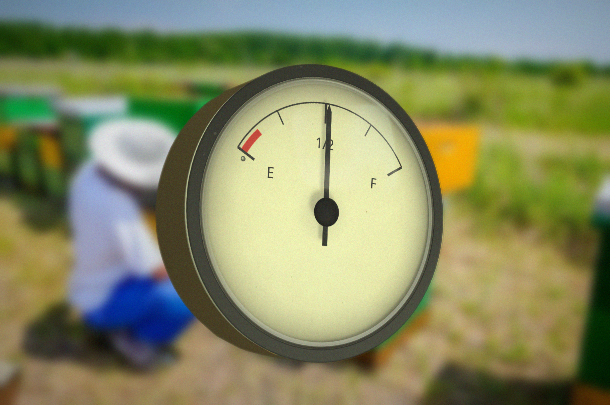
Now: {"value": 0.5}
